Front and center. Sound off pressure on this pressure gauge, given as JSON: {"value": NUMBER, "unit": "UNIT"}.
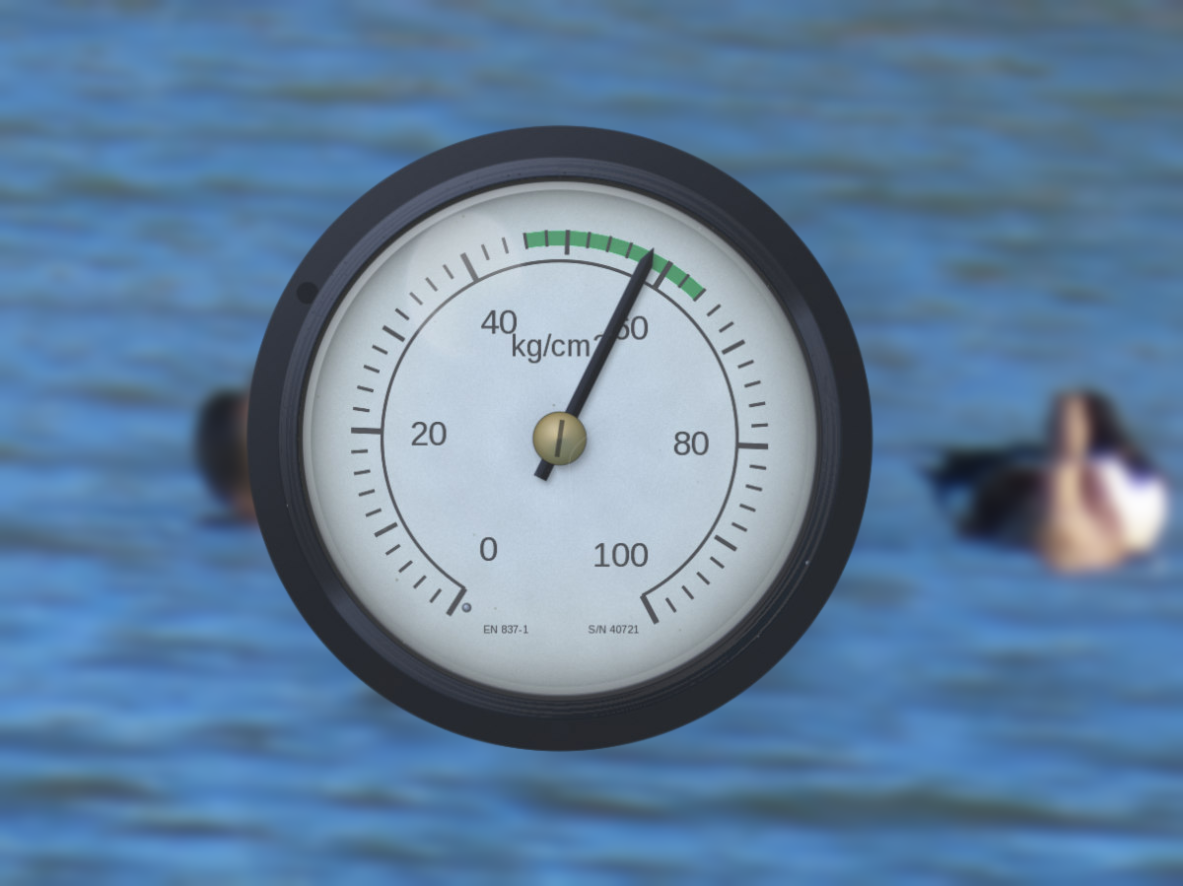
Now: {"value": 58, "unit": "kg/cm²"}
